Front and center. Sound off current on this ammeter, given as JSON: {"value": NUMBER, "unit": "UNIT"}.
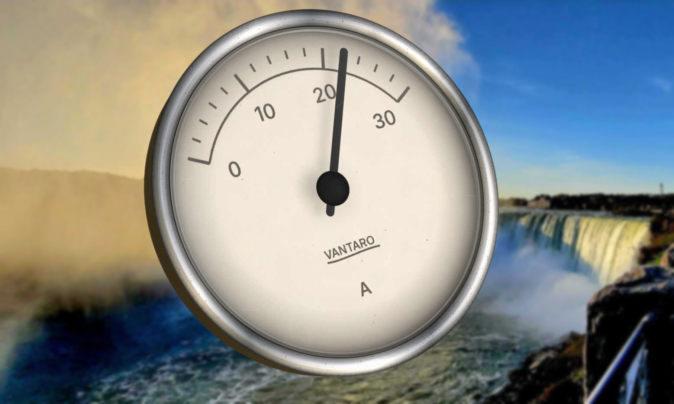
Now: {"value": 22, "unit": "A"}
